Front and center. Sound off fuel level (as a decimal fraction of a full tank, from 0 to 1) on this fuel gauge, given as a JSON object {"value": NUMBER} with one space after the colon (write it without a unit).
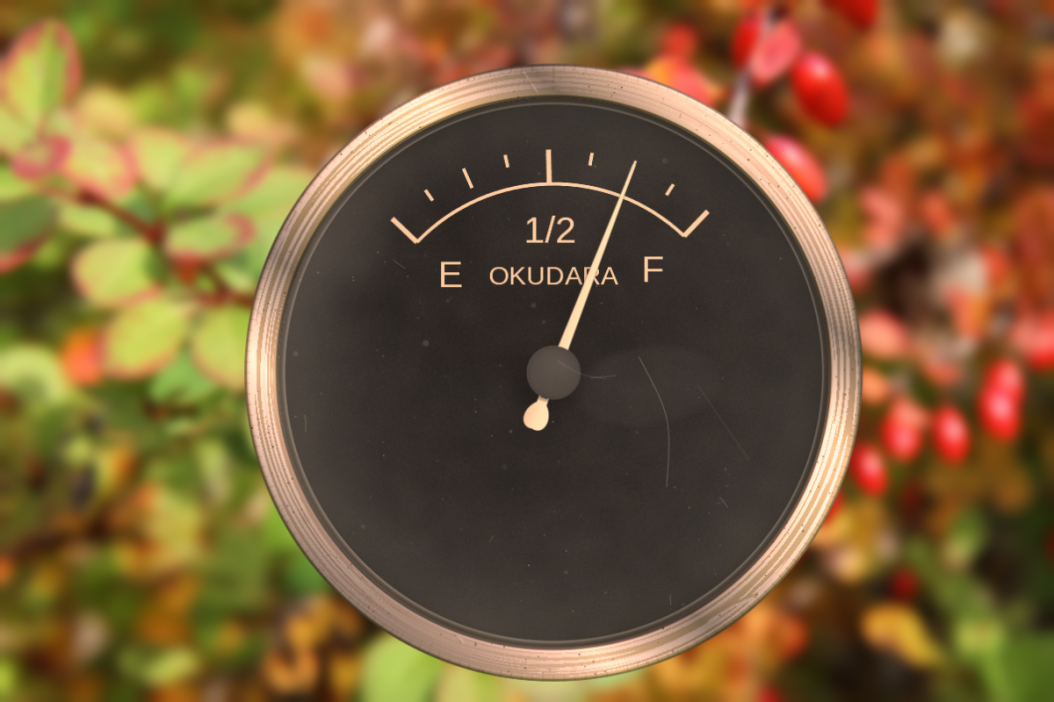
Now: {"value": 0.75}
